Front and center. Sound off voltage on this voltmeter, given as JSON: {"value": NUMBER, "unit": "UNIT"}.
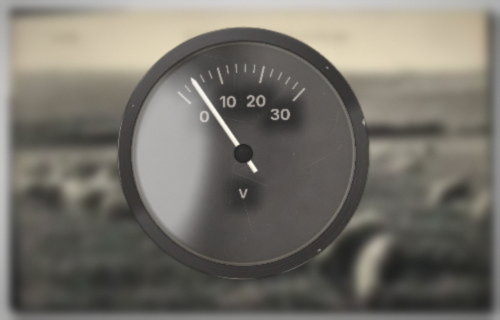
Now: {"value": 4, "unit": "V"}
